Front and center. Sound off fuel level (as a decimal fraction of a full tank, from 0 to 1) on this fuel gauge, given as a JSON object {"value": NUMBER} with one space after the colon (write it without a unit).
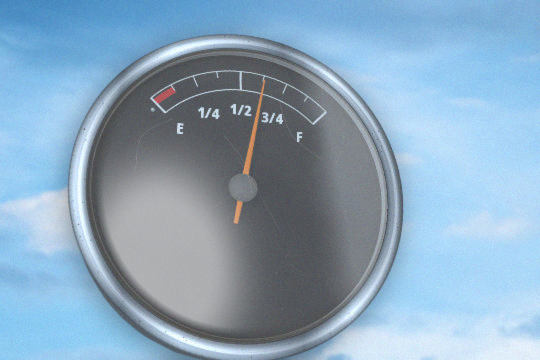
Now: {"value": 0.625}
